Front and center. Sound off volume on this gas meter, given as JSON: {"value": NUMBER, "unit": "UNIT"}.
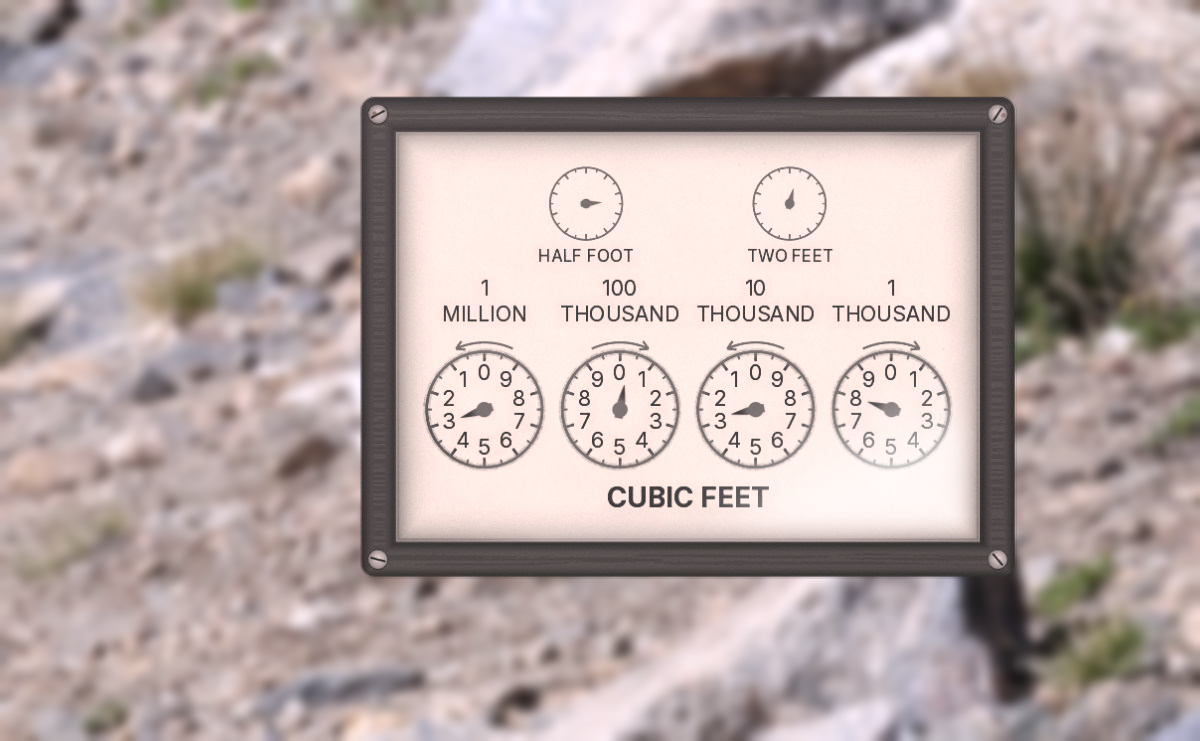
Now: {"value": 302800, "unit": "ft³"}
